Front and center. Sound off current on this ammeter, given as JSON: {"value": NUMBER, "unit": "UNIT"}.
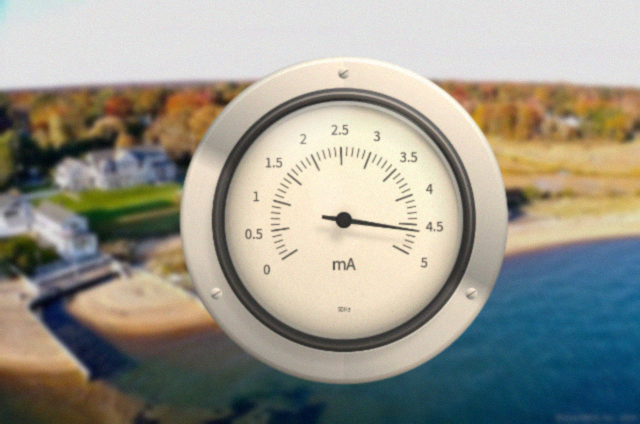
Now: {"value": 4.6, "unit": "mA"}
